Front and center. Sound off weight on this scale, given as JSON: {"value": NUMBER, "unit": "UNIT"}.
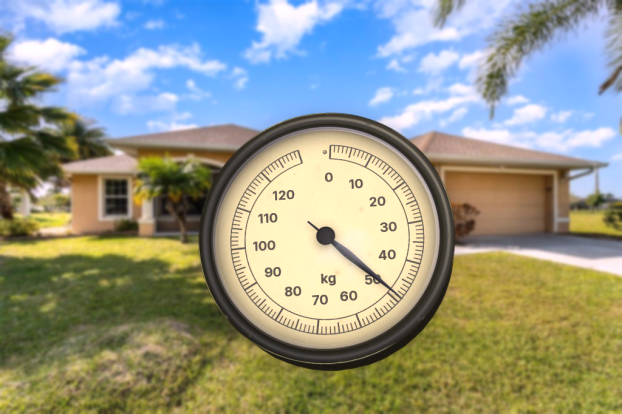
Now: {"value": 49, "unit": "kg"}
